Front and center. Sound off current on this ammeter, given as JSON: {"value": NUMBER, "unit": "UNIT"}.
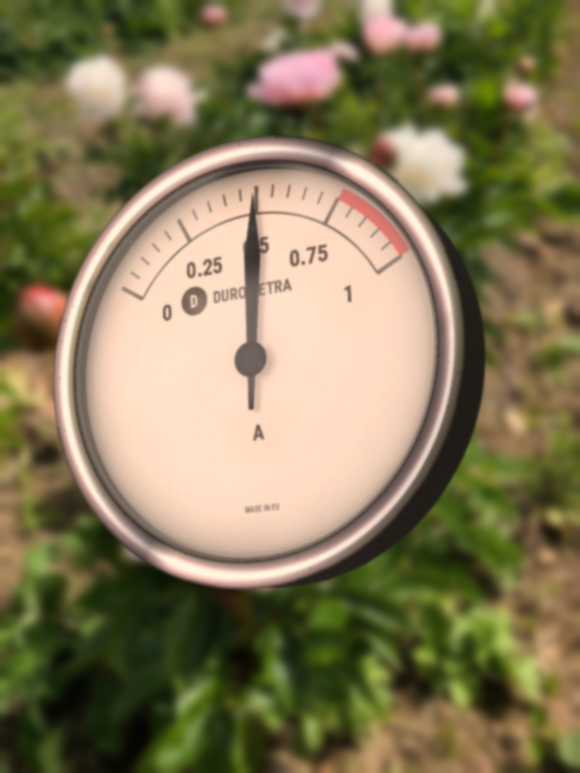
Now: {"value": 0.5, "unit": "A"}
